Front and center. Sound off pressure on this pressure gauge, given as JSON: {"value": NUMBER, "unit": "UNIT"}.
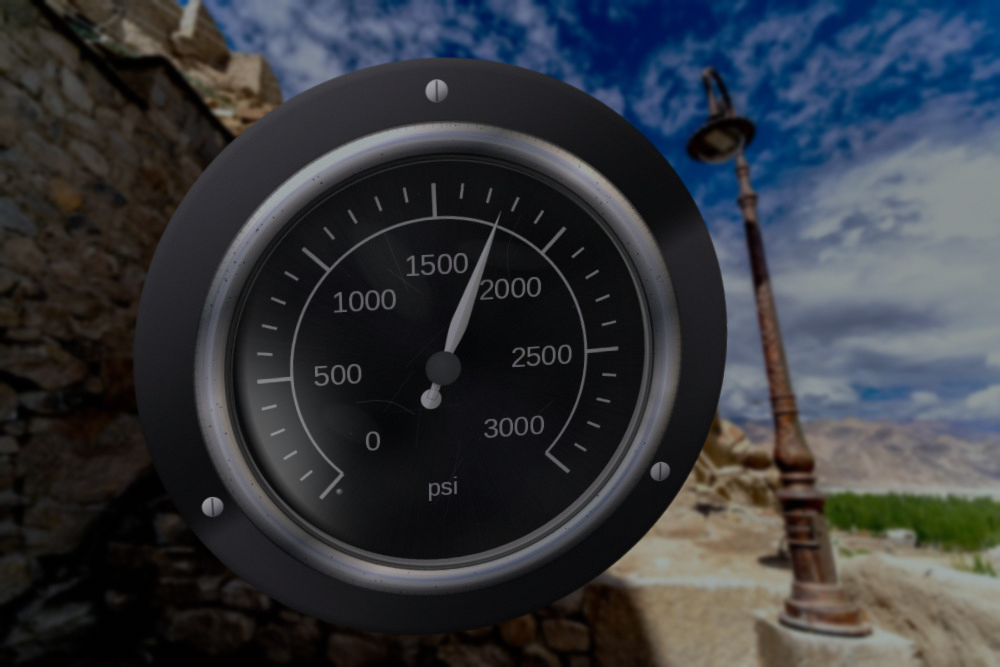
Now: {"value": 1750, "unit": "psi"}
